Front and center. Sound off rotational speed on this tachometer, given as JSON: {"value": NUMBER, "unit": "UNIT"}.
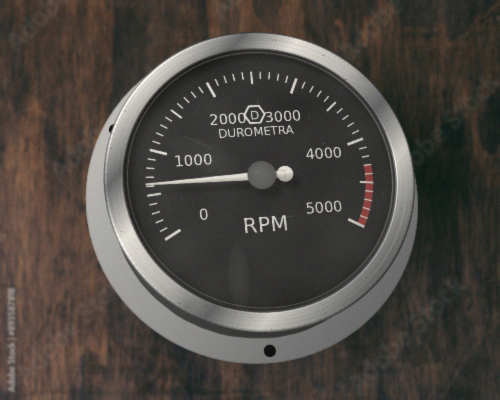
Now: {"value": 600, "unit": "rpm"}
